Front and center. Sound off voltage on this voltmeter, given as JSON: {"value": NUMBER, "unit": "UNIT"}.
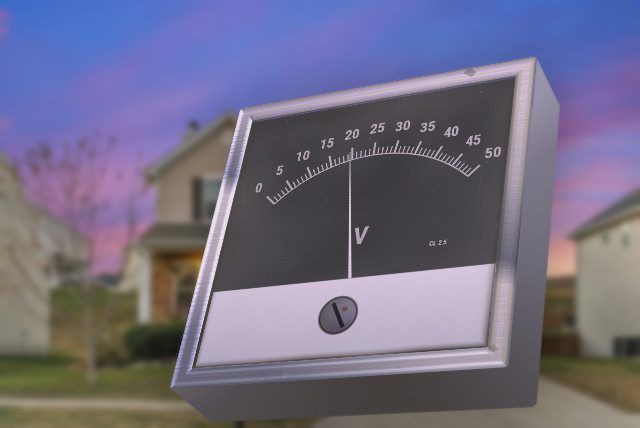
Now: {"value": 20, "unit": "V"}
